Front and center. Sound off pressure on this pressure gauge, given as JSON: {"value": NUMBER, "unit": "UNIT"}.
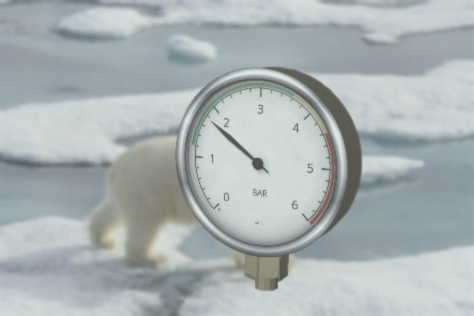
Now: {"value": 1.8, "unit": "bar"}
